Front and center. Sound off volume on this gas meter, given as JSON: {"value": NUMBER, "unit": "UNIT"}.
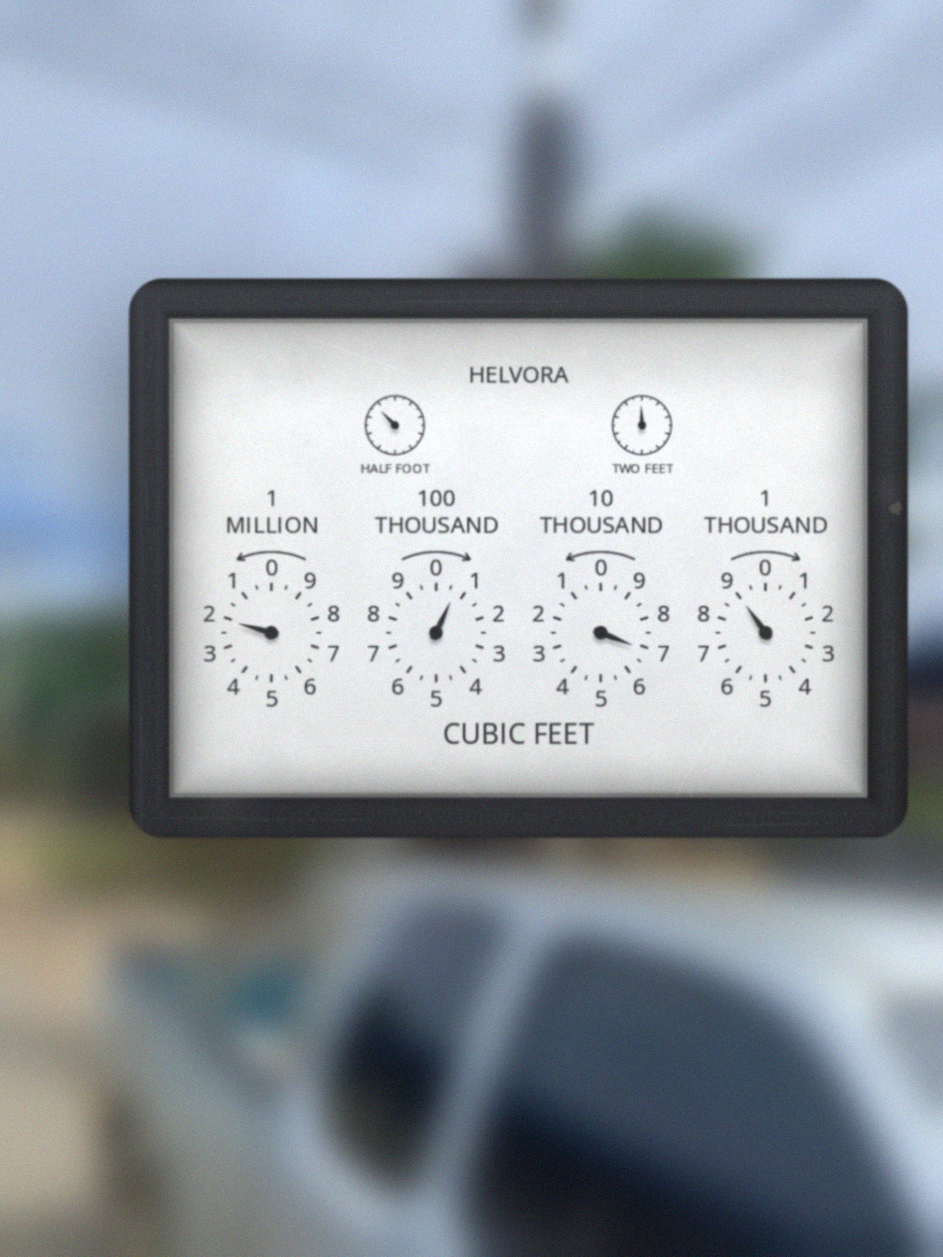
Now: {"value": 206900, "unit": "ft³"}
